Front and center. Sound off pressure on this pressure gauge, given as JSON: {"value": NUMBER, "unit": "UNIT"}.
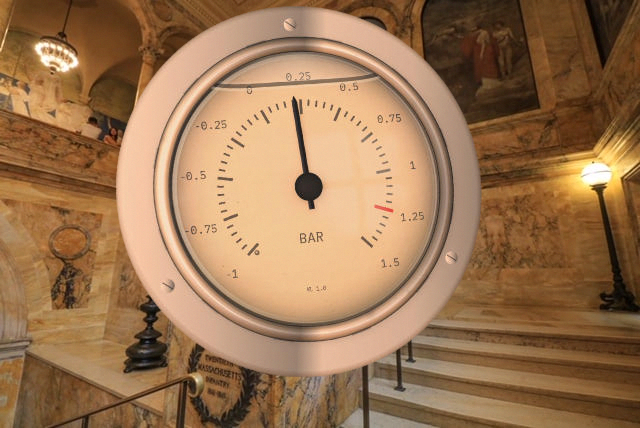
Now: {"value": 0.2, "unit": "bar"}
